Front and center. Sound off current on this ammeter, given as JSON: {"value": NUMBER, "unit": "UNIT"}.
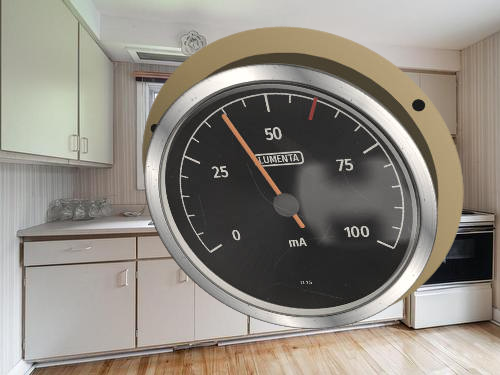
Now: {"value": 40, "unit": "mA"}
